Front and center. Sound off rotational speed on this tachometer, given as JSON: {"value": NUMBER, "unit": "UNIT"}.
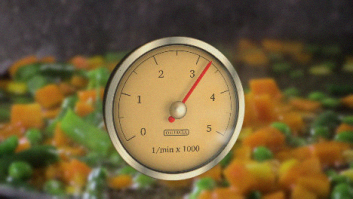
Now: {"value": 3250, "unit": "rpm"}
